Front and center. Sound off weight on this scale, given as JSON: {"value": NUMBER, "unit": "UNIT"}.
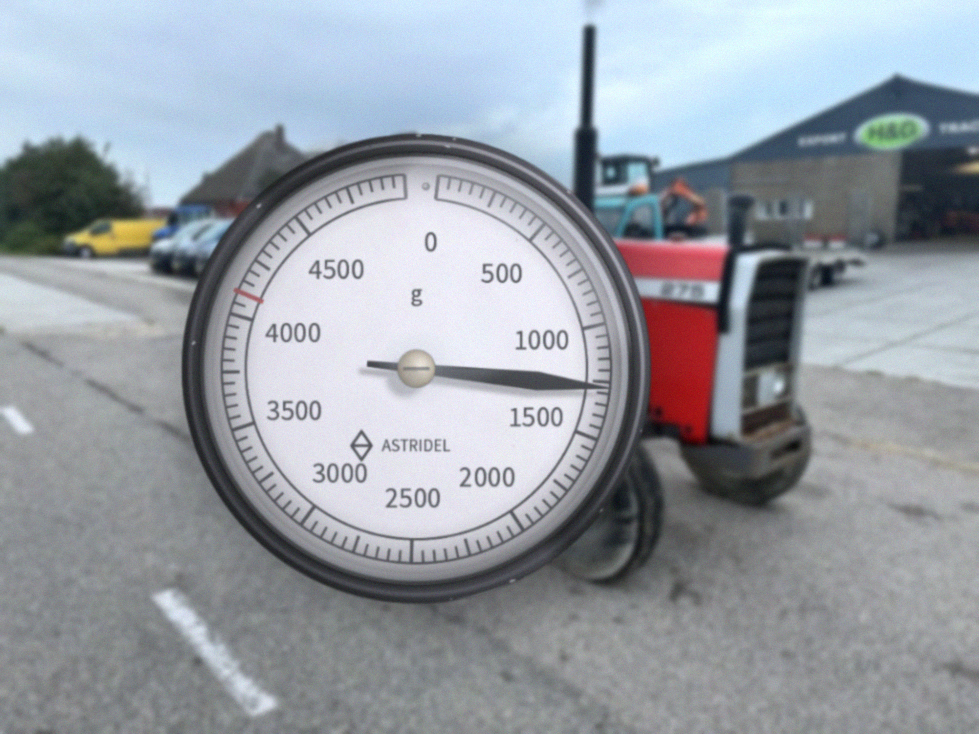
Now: {"value": 1275, "unit": "g"}
